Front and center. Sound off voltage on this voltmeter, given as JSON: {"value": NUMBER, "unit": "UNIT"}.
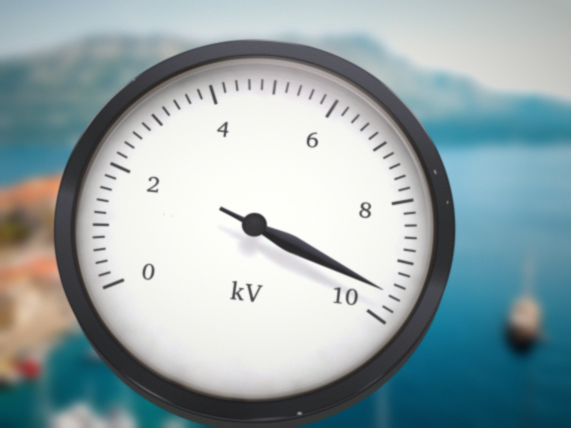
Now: {"value": 9.6, "unit": "kV"}
